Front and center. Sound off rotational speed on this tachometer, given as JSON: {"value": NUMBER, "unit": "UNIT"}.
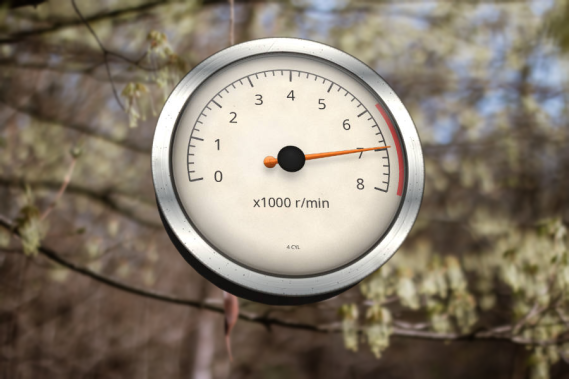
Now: {"value": 7000, "unit": "rpm"}
